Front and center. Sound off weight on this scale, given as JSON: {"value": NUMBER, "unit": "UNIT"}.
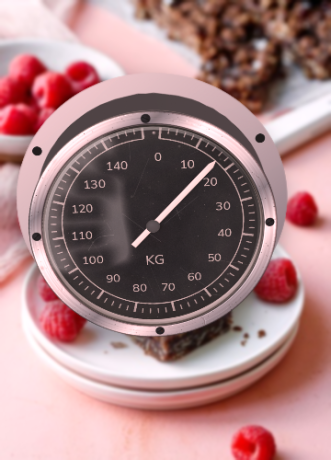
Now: {"value": 16, "unit": "kg"}
